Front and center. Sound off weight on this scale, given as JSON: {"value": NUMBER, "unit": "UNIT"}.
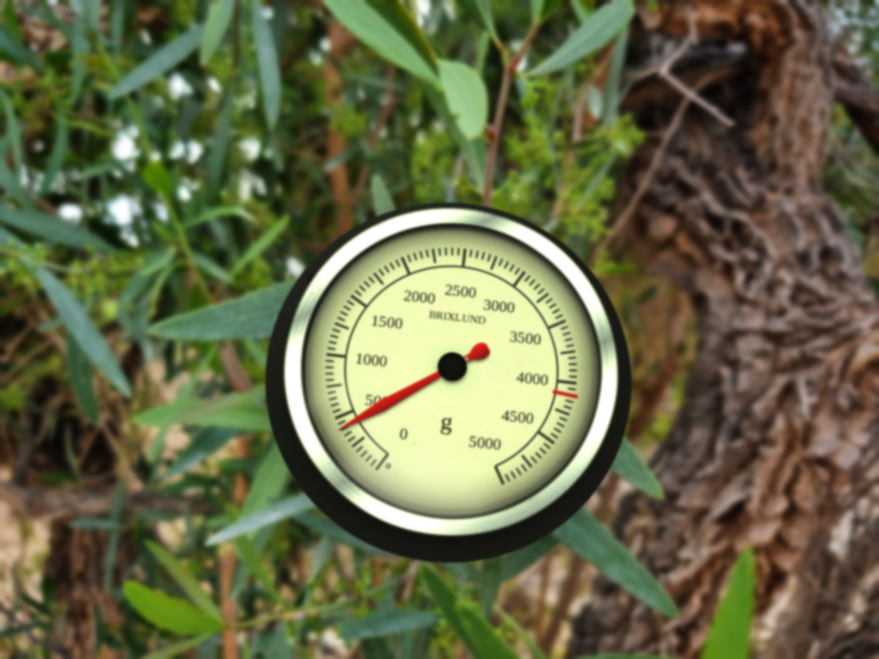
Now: {"value": 400, "unit": "g"}
